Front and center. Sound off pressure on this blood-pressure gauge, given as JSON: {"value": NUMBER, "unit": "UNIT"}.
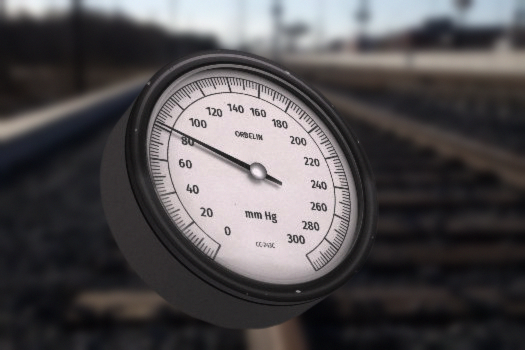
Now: {"value": 80, "unit": "mmHg"}
